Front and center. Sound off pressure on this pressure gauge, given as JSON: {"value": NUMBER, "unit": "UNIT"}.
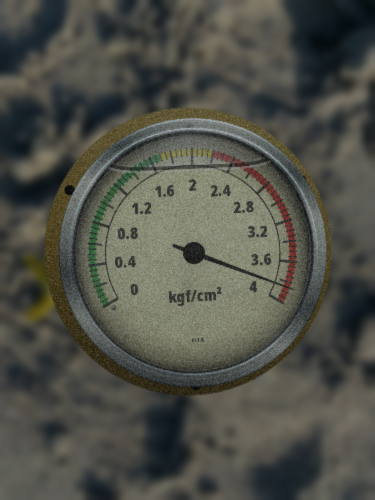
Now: {"value": 3.85, "unit": "kg/cm²"}
